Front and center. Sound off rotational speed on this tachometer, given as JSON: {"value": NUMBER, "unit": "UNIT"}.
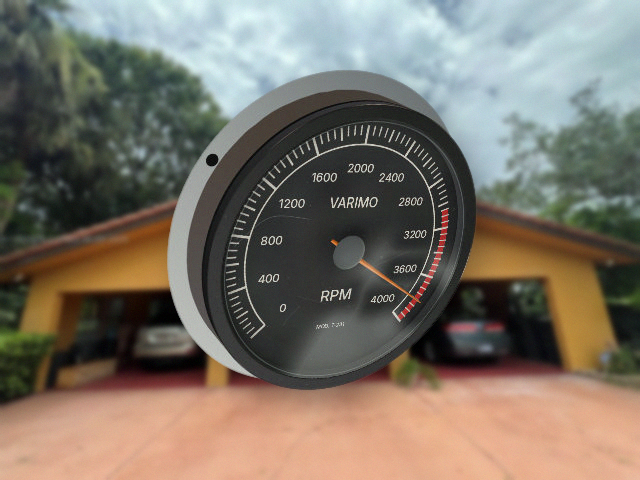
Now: {"value": 3800, "unit": "rpm"}
